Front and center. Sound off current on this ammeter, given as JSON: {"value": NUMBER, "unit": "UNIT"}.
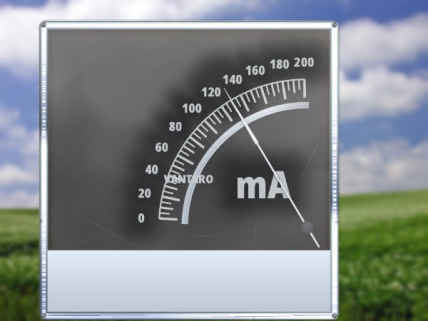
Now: {"value": 130, "unit": "mA"}
